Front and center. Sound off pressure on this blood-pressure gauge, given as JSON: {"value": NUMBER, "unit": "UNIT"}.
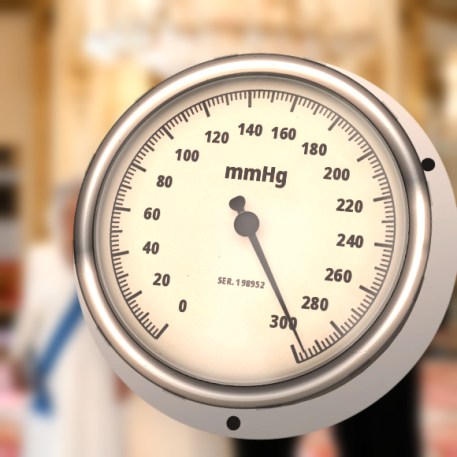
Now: {"value": 296, "unit": "mmHg"}
